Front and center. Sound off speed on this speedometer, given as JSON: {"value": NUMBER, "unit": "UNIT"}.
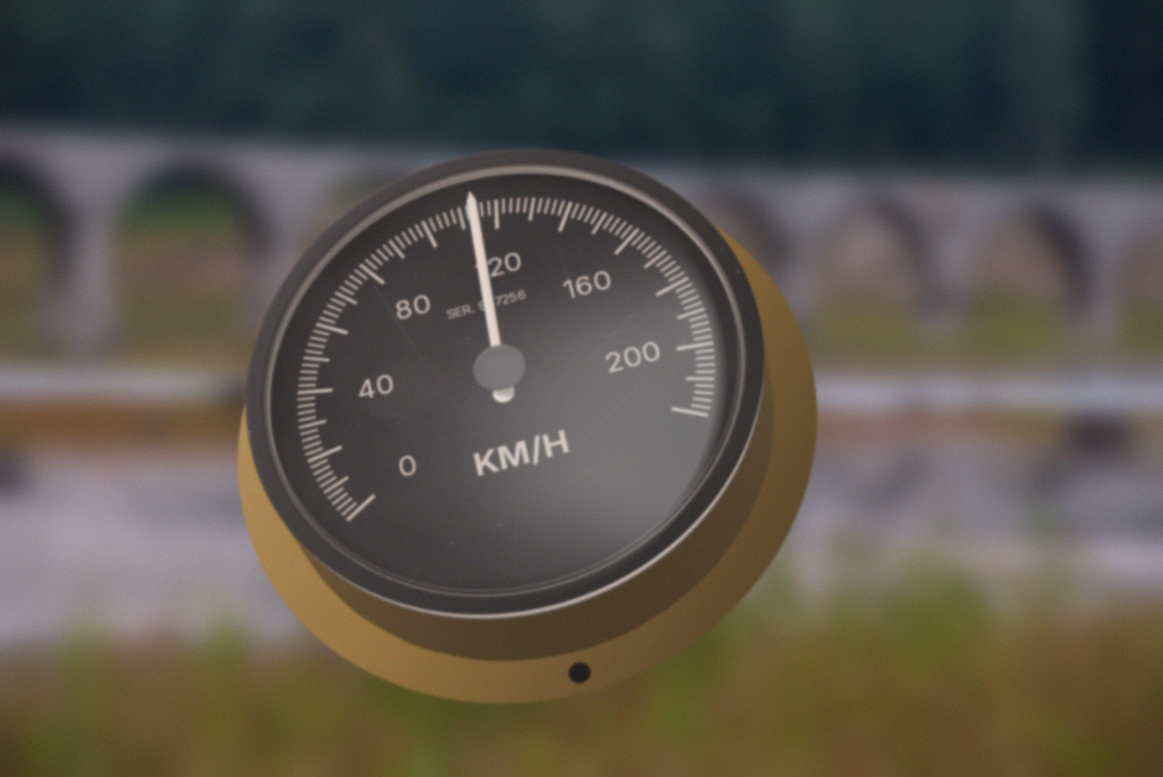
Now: {"value": 114, "unit": "km/h"}
